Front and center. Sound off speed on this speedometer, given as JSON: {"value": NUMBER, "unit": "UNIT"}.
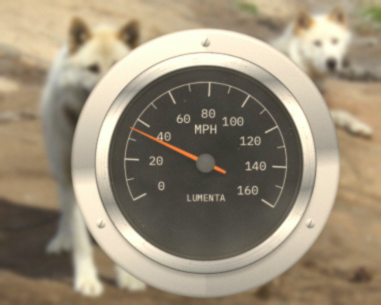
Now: {"value": 35, "unit": "mph"}
